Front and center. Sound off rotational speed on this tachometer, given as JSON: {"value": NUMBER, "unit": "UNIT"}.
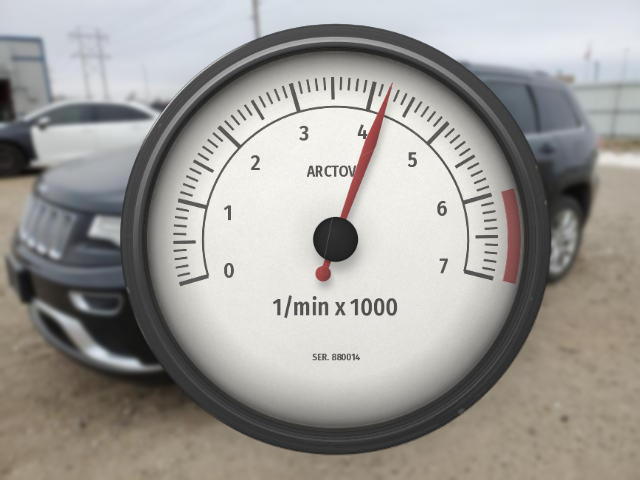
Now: {"value": 4200, "unit": "rpm"}
